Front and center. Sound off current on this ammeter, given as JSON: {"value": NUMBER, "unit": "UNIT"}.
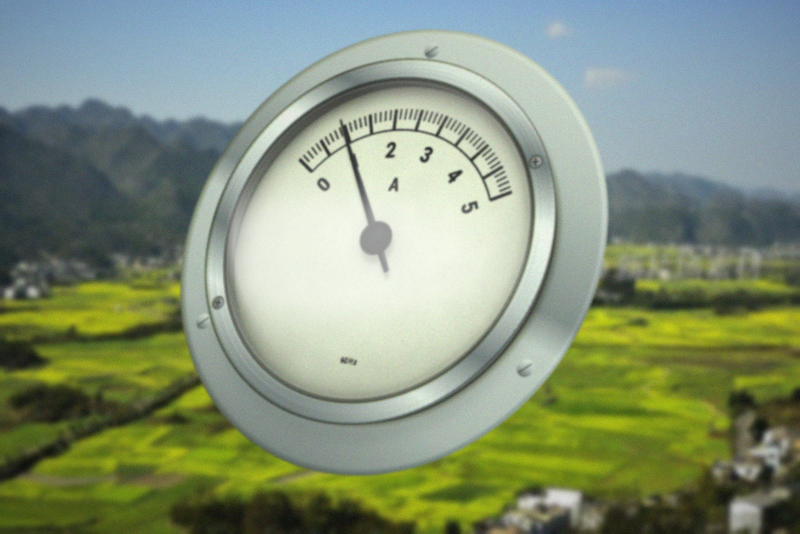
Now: {"value": 1, "unit": "A"}
